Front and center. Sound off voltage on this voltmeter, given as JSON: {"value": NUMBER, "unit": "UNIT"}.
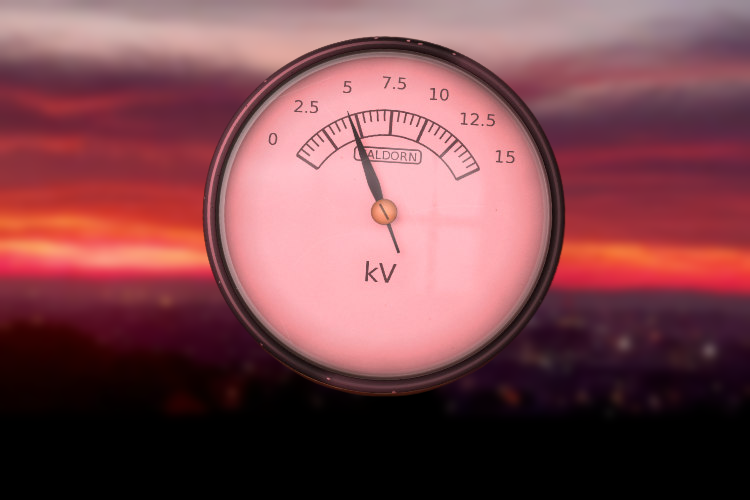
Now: {"value": 4.5, "unit": "kV"}
